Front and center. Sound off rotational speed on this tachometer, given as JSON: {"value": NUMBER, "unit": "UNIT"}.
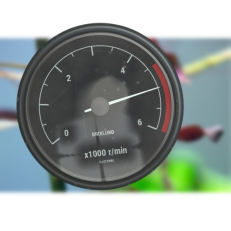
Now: {"value": 5000, "unit": "rpm"}
